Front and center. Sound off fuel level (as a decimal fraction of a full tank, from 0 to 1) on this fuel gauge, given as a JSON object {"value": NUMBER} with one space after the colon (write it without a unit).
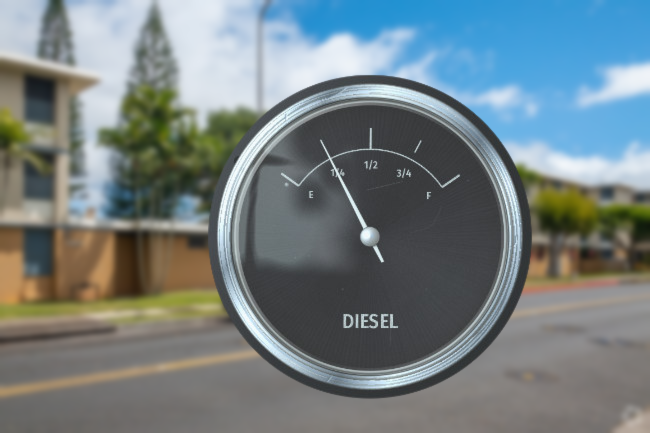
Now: {"value": 0.25}
